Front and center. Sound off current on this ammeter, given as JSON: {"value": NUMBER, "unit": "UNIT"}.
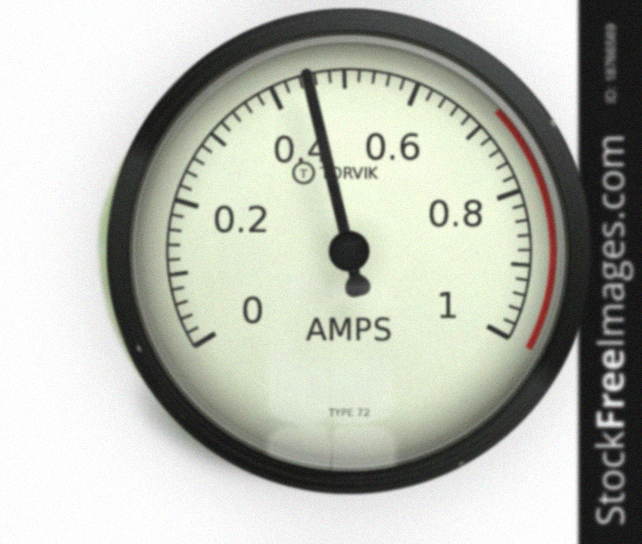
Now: {"value": 0.45, "unit": "A"}
